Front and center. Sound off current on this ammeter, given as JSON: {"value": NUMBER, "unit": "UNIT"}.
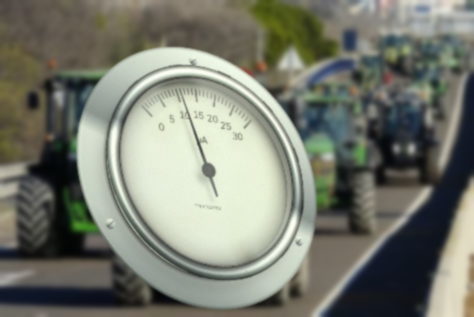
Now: {"value": 10, "unit": "µA"}
